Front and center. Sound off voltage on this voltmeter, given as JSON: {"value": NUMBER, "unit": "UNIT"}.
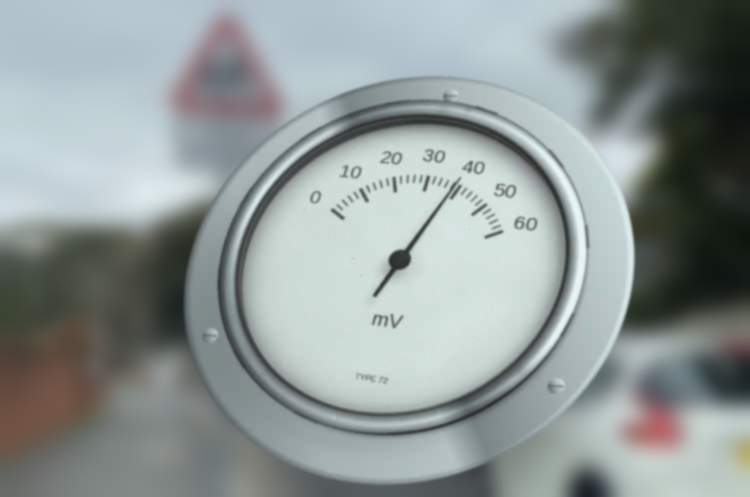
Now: {"value": 40, "unit": "mV"}
